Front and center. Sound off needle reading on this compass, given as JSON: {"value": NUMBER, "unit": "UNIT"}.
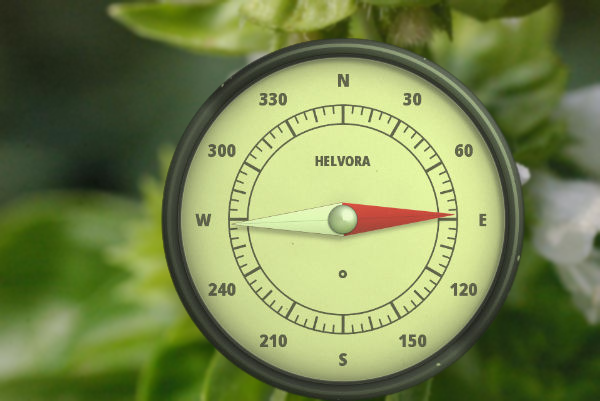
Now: {"value": 87.5, "unit": "°"}
